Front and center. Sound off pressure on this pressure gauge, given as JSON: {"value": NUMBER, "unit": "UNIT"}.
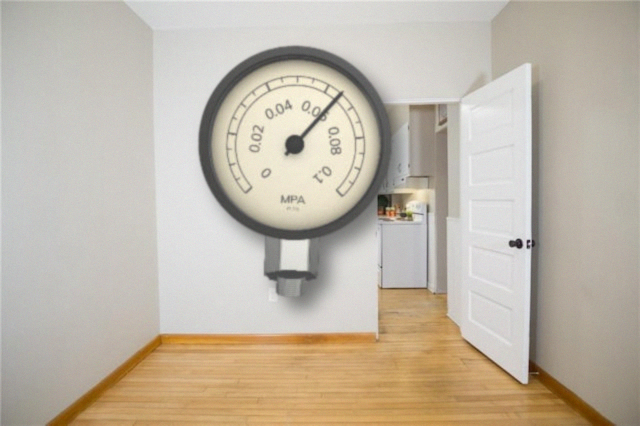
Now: {"value": 0.065, "unit": "MPa"}
